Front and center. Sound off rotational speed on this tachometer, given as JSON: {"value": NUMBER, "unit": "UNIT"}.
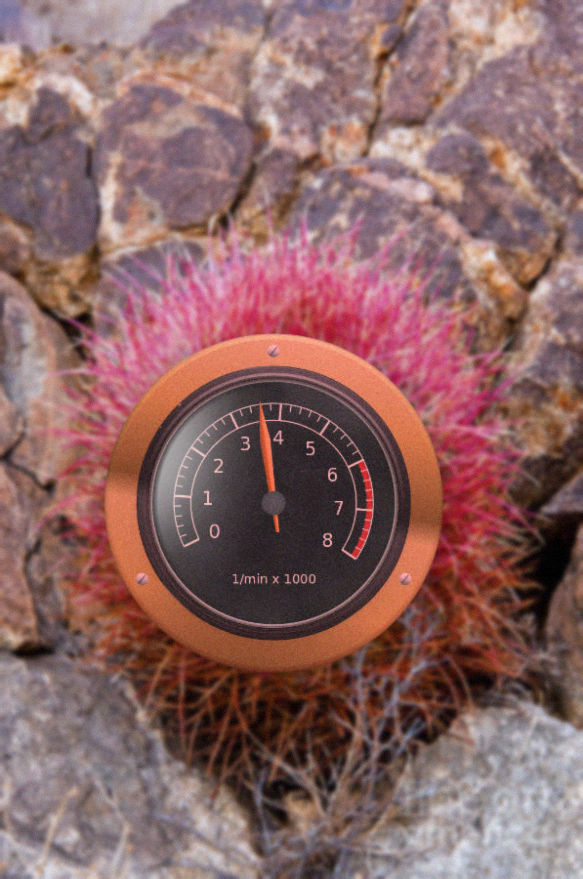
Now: {"value": 3600, "unit": "rpm"}
